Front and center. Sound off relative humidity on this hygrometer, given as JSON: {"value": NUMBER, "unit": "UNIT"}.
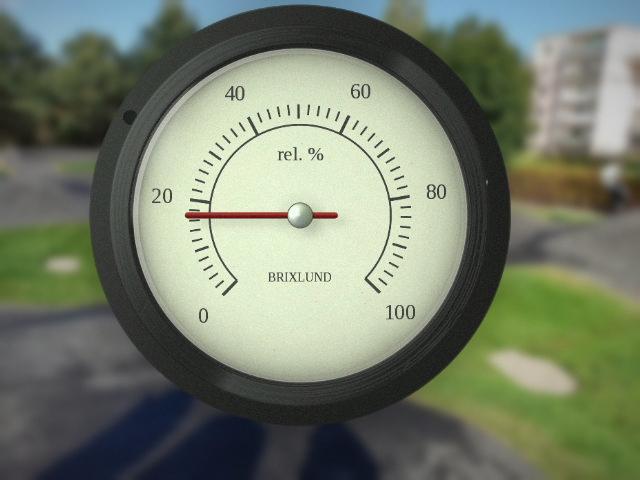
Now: {"value": 17, "unit": "%"}
